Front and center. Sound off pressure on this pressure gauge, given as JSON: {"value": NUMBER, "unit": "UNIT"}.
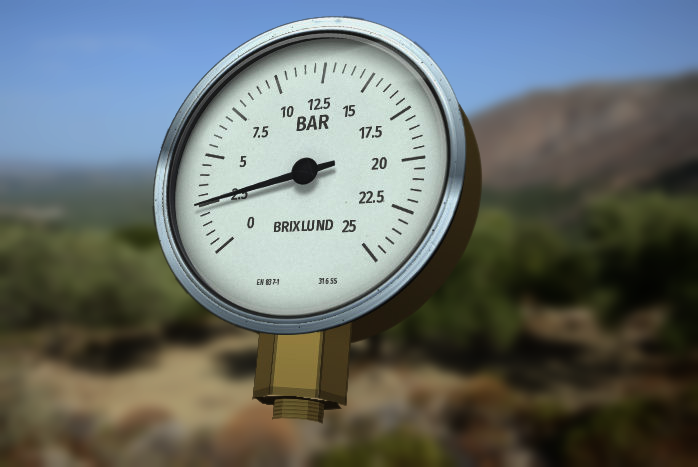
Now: {"value": 2.5, "unit": "bar"}
